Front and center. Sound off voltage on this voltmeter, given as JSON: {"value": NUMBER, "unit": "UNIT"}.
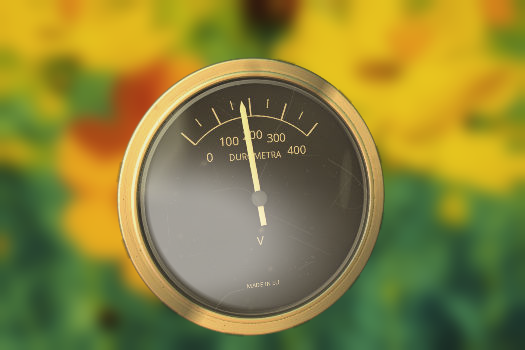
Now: {"value": 175, "unit": "V"}
